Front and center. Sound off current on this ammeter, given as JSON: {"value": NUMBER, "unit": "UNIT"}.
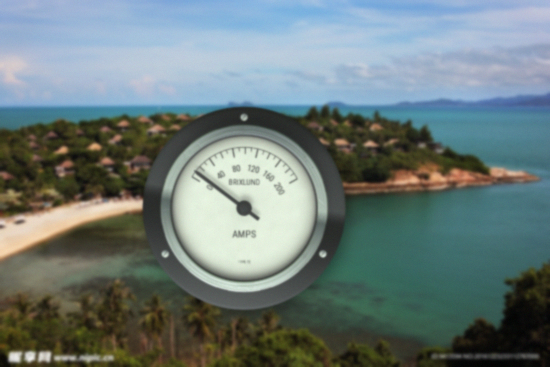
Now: {"value": 10, "unit": "A"}
